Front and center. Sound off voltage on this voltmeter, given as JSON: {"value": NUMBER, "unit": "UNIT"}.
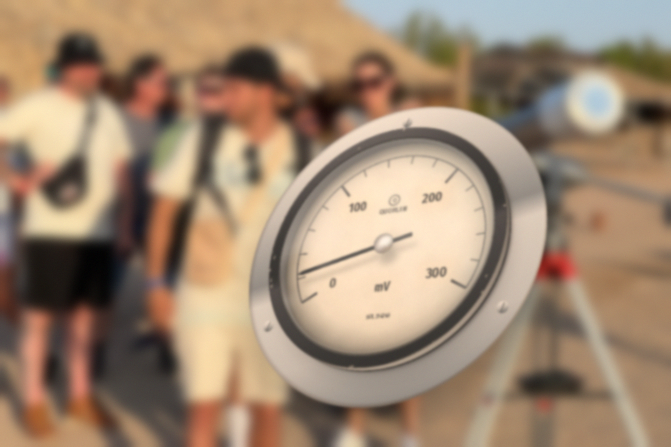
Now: {"value": 20, "unit": "mV"}
